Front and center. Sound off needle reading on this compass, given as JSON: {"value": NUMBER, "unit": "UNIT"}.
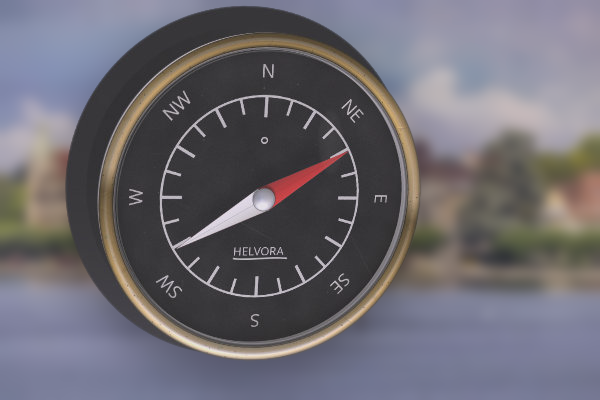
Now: {"value": 60, "unit": "°"}
